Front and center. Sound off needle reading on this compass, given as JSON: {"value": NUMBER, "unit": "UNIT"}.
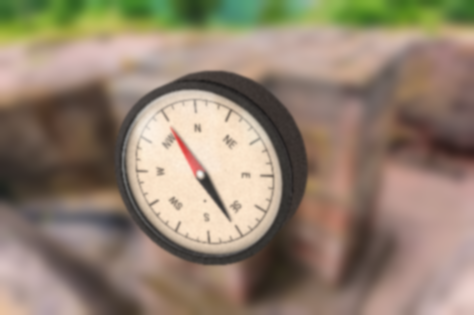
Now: {"value": 330, "unit": "°"}
